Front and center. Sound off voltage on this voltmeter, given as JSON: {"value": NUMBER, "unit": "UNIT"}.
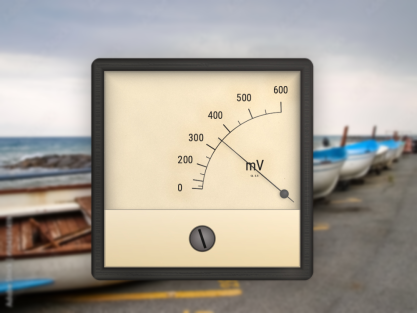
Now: {"value": 350, "unit": "mV"}
